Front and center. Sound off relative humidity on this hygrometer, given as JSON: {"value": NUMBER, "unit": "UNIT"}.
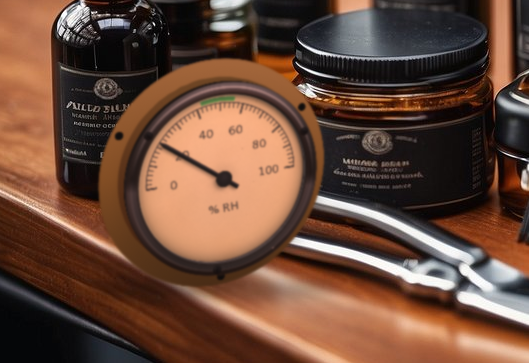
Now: {"value": 20, "unit": "%"}
